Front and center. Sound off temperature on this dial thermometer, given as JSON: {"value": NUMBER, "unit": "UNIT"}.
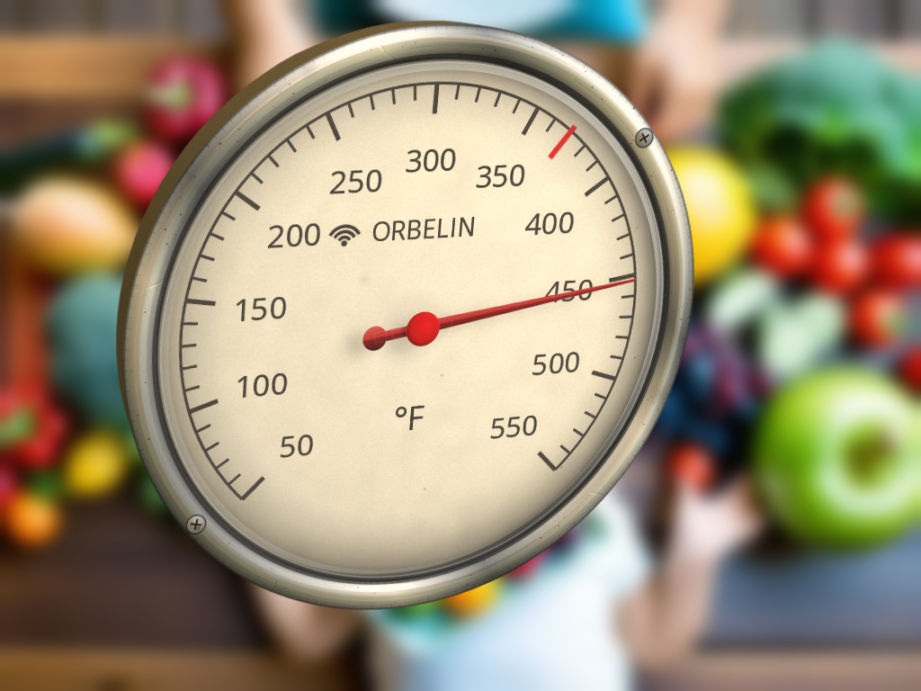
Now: {"value": 450, "unit": "°F"}
